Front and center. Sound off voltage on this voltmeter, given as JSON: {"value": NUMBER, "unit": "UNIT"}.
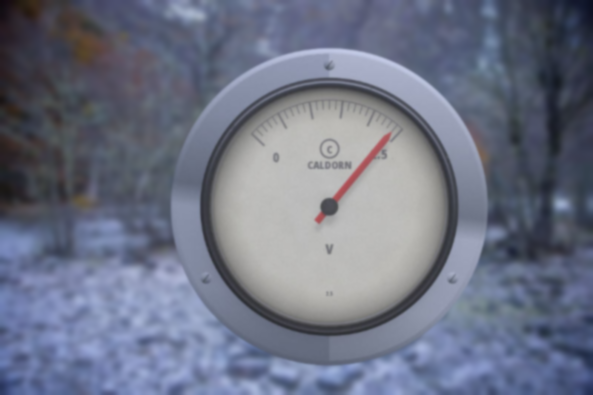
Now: {"value": 2.4, "unit": "V"}
